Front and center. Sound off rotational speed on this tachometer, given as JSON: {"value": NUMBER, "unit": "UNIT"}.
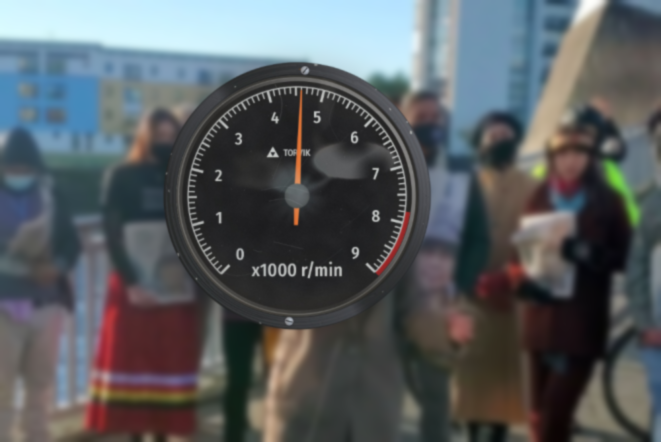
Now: {"value": 4600, "unit": "rpm"}
